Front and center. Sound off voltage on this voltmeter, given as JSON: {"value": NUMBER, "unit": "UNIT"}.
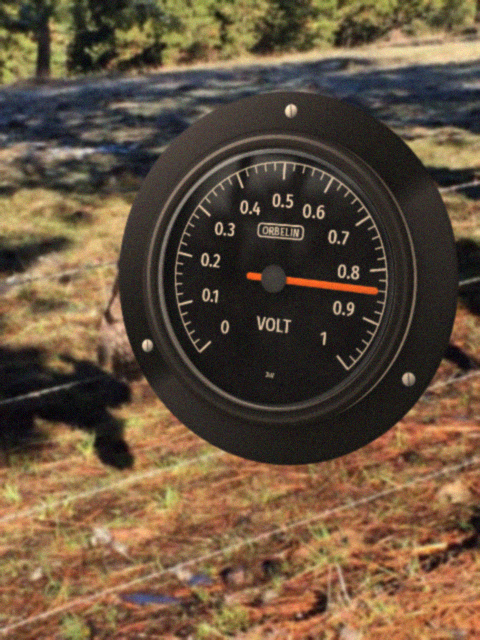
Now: {"value": 0.84, "unit": "V"}
